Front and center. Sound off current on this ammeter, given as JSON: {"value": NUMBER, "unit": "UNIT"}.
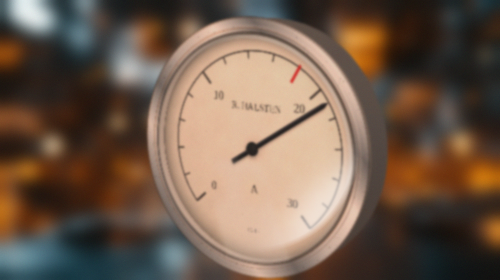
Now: {"value": 21, "unit": "A"}
